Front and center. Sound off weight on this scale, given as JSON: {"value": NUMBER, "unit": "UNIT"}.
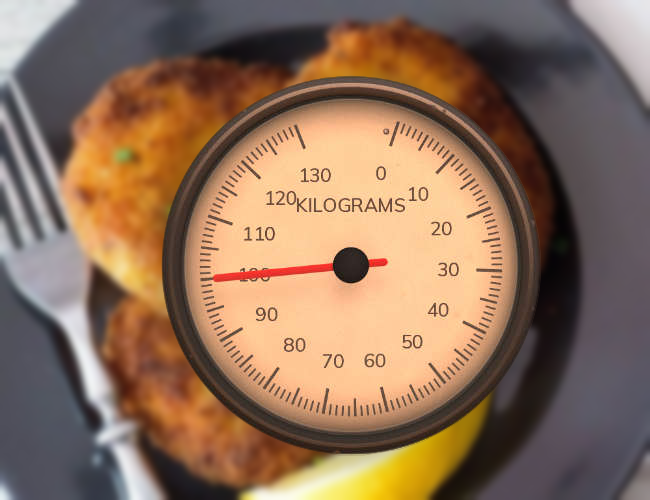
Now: {"value": 100, "unit": "kg"}
